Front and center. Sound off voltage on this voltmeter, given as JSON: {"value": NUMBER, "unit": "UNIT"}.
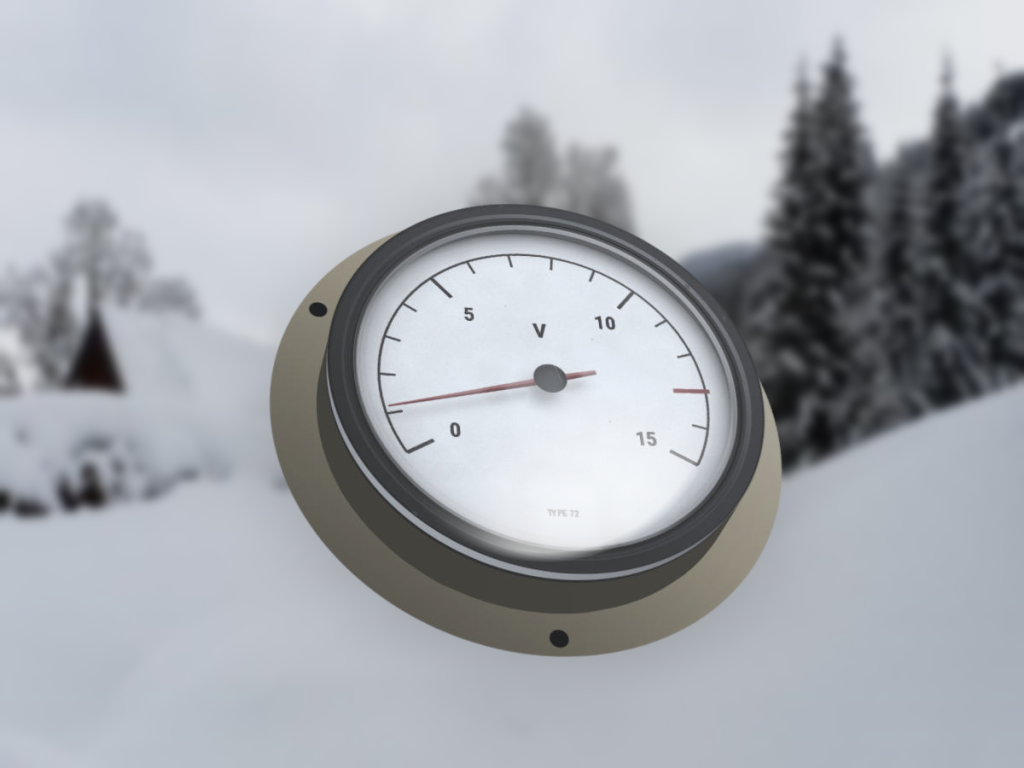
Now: {"value": 1, "unit": "V"}
